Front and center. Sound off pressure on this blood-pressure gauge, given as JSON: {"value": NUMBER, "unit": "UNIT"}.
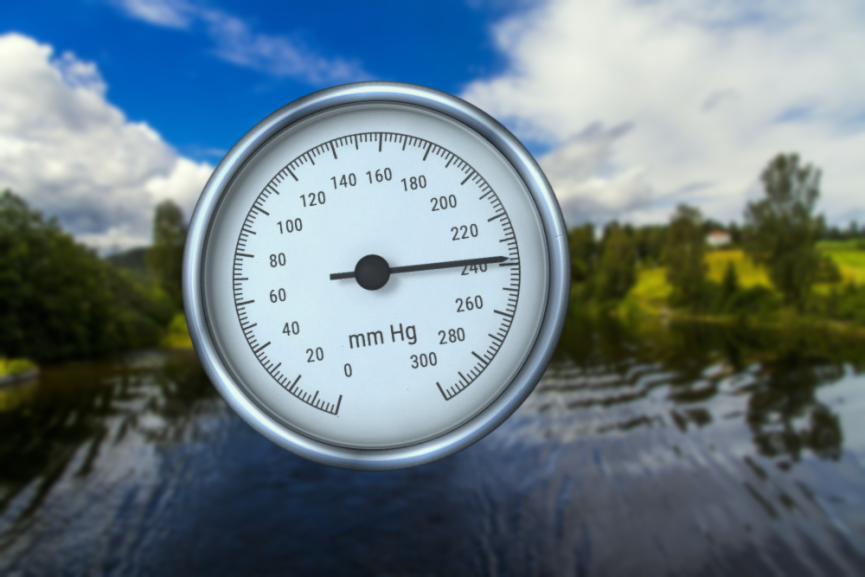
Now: {"value": 238, "unit": "mmHg"}
